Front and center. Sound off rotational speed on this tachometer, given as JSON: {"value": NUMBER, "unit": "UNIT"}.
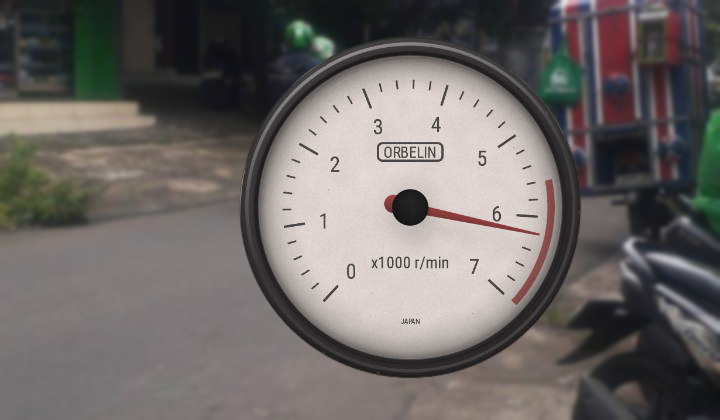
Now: {"value": 6200, "unit": "rpm"}
